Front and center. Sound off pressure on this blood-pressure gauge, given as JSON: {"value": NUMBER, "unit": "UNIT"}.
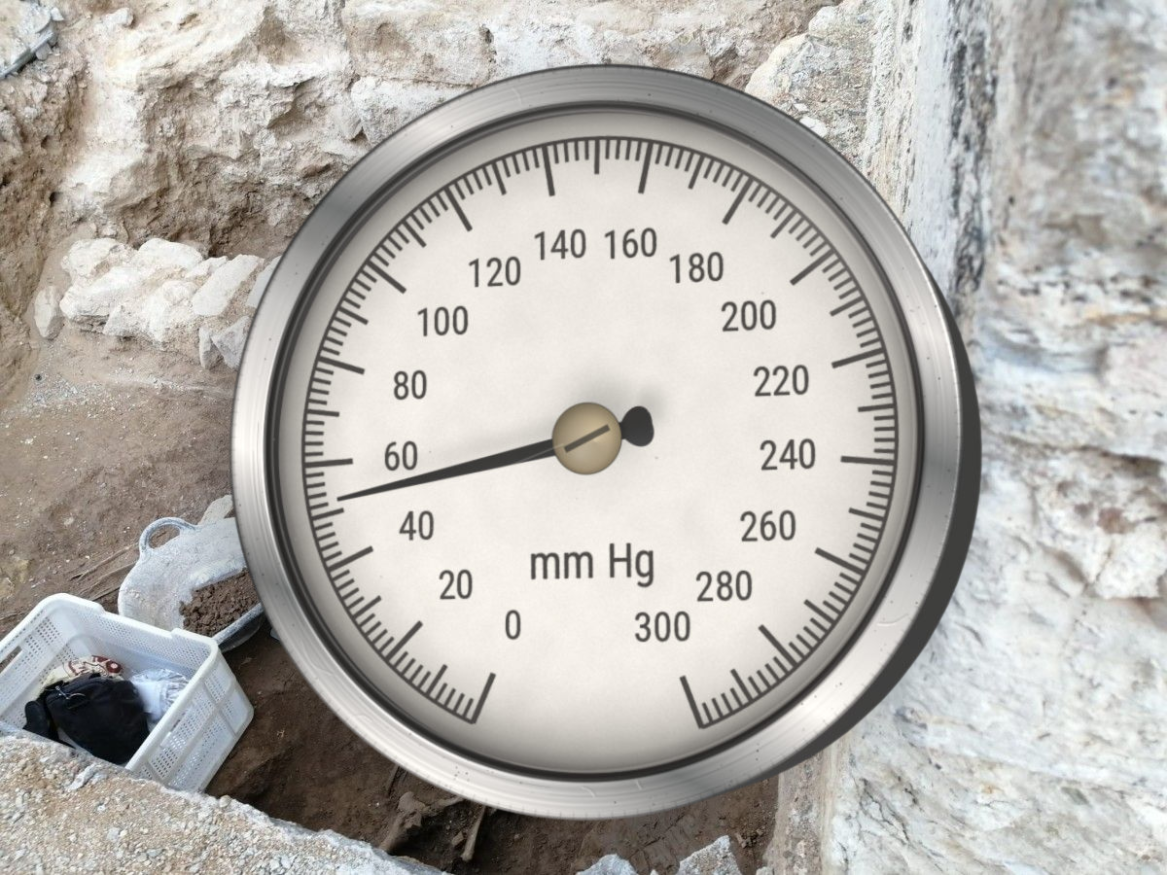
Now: {"value": 52, "unit": "mmHg"}
